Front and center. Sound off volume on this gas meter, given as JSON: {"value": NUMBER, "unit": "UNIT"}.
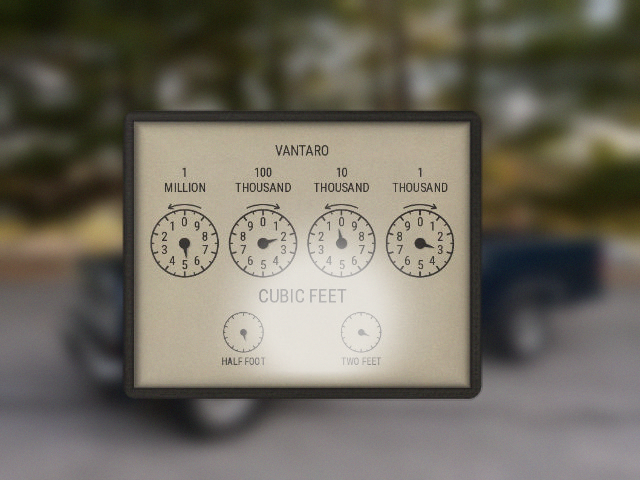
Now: {"value": 520300, "unit": "ft³"}
